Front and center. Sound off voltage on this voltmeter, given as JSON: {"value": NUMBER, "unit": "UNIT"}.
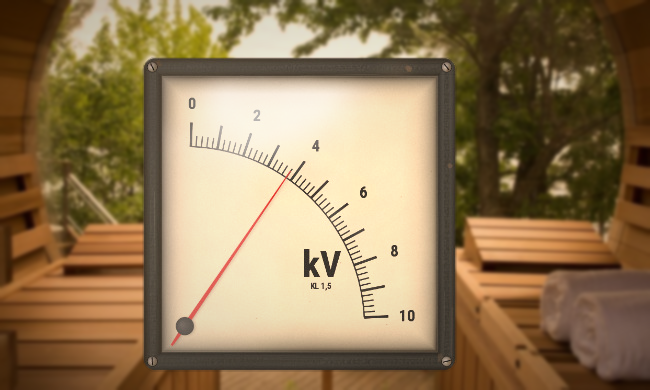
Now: {"value": 3.8, "unit": "kV"}
